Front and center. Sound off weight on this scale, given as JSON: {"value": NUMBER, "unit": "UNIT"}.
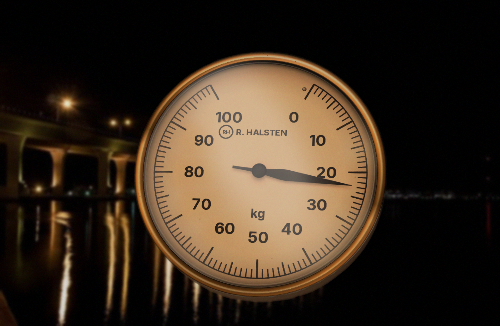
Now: {"value": 23, "unit": "kg"}
